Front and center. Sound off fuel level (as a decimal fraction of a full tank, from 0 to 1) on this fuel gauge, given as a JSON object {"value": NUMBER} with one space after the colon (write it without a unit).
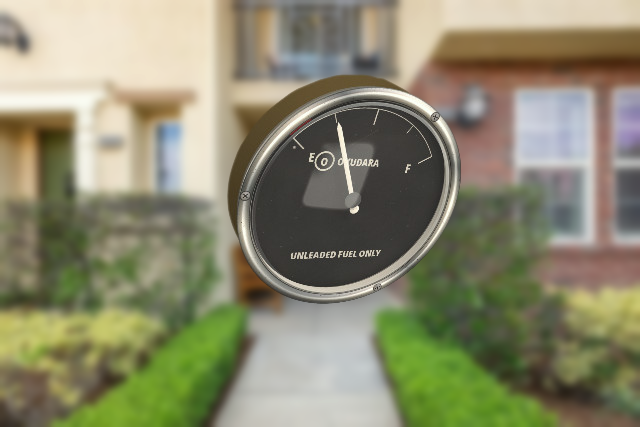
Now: {"value": 0.25}
